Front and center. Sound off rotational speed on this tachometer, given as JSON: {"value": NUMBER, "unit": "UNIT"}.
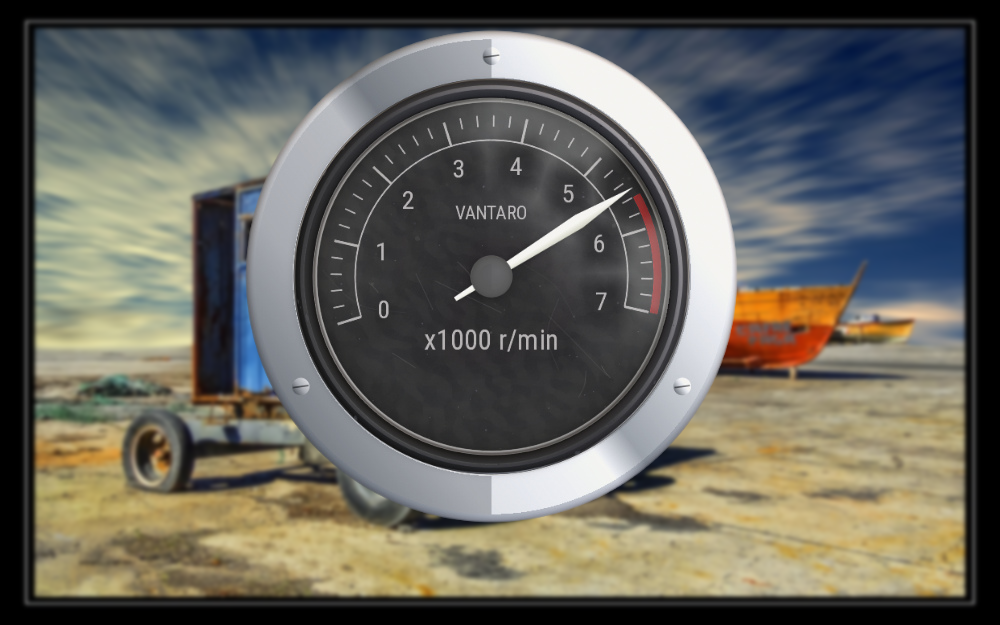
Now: {"value": 5500, "unit": "rpm"}
